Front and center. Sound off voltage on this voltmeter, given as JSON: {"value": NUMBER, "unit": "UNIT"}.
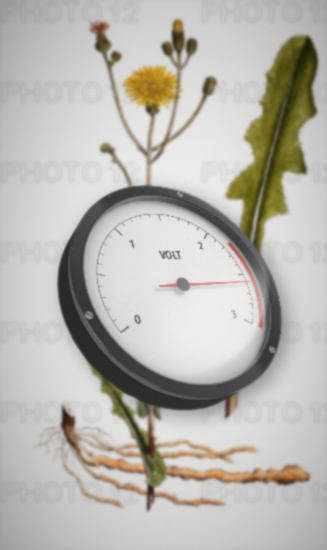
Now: {"value": 2.6, "unit": "V"}
